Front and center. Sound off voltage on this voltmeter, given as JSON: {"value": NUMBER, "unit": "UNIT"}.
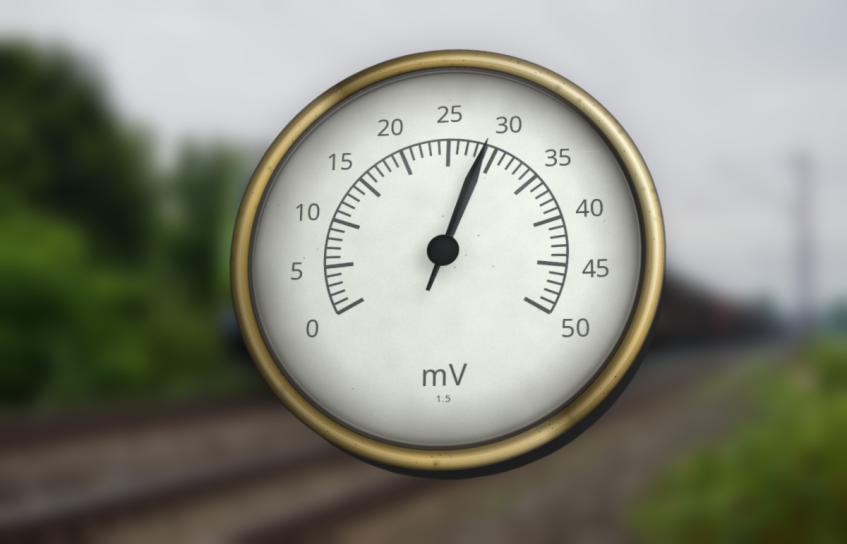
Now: {"value": 29, "unit": "mV"}
